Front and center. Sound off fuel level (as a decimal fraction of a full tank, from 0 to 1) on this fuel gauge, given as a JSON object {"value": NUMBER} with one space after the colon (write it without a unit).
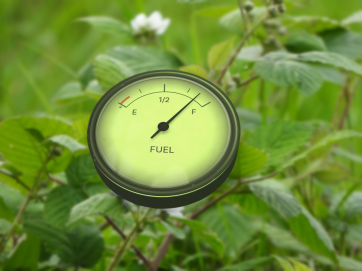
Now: {"value": 0.875}
